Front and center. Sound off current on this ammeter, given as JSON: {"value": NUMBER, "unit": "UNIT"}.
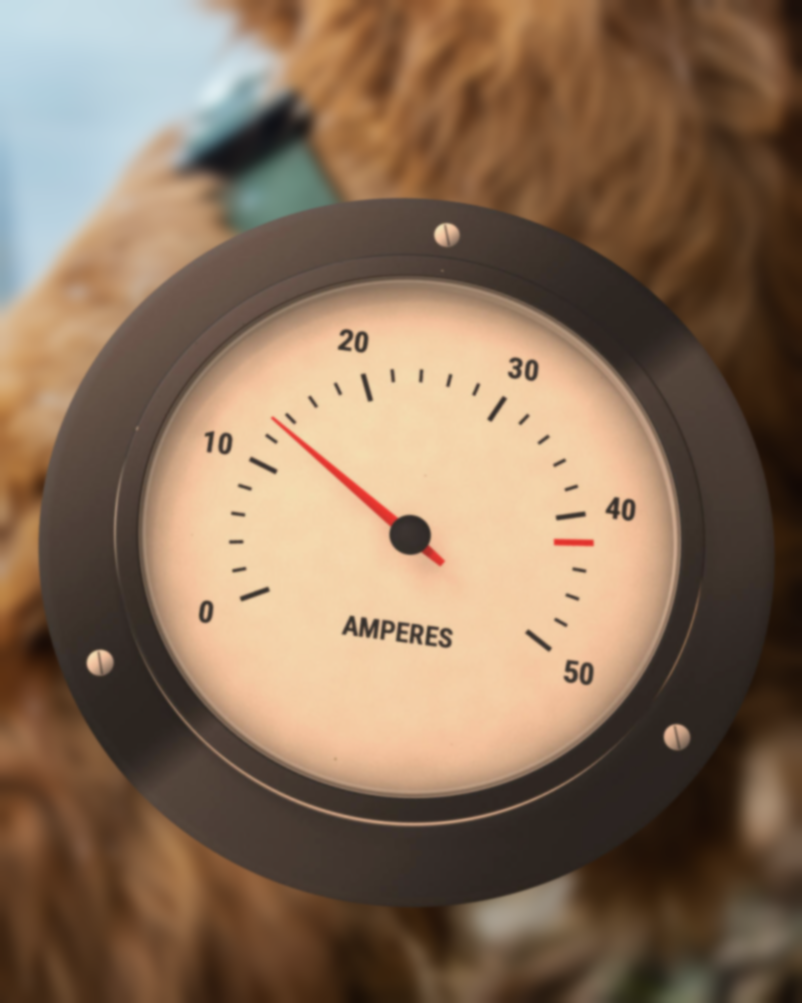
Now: {"value": 13, "unit": "A"}
